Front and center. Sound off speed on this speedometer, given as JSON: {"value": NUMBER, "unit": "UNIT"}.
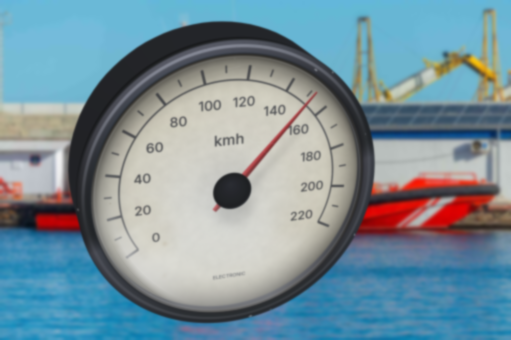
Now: {"value": 150, "unit": "km/h"}
